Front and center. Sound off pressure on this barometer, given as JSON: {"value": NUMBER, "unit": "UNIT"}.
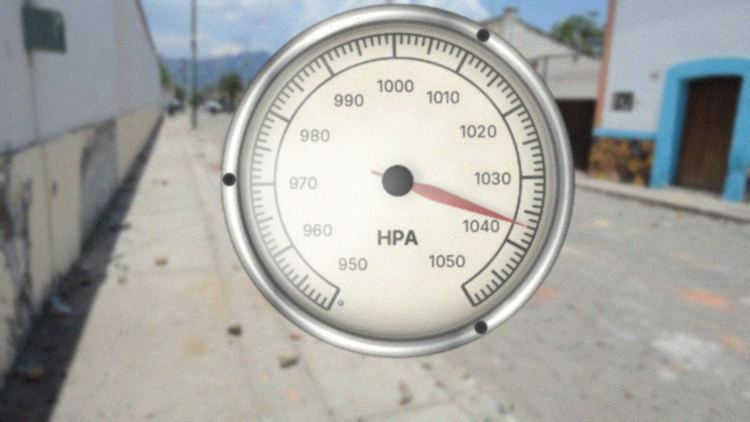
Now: {"value": 1037, "unit": "hPa"}
